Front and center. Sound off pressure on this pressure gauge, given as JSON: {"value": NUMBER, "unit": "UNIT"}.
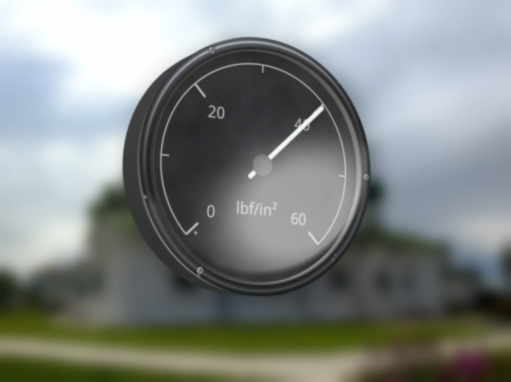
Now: {"value": 40, "unit": "psi"}
